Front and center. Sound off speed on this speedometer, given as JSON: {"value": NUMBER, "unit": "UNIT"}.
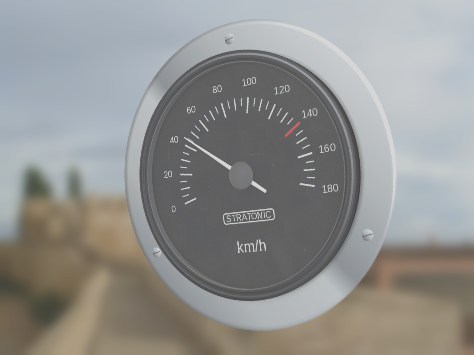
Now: {"value": 45, "unit": "km/h"}
